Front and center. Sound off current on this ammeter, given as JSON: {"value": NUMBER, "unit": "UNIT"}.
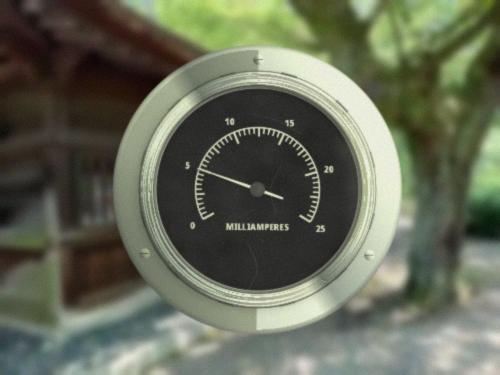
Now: {"value": 5, "unit": "mA"}
